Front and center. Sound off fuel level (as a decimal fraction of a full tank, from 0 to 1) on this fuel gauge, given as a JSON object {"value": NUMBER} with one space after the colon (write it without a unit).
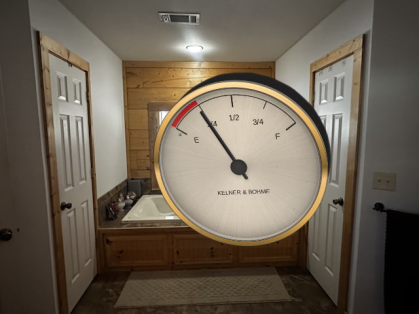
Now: {"value": 0.25}
